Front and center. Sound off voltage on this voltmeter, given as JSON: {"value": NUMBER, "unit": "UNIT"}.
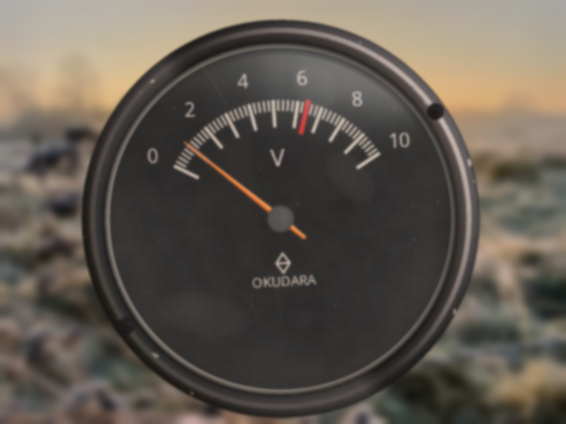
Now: {"value": 1, "unit": "V"}
